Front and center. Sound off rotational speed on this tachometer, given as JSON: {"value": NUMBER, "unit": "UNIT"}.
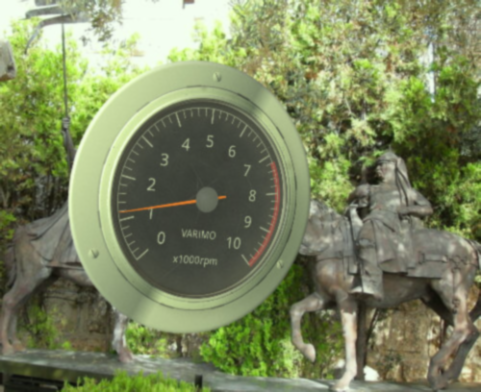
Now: {"value": 1200, "unit": "rpm"}
